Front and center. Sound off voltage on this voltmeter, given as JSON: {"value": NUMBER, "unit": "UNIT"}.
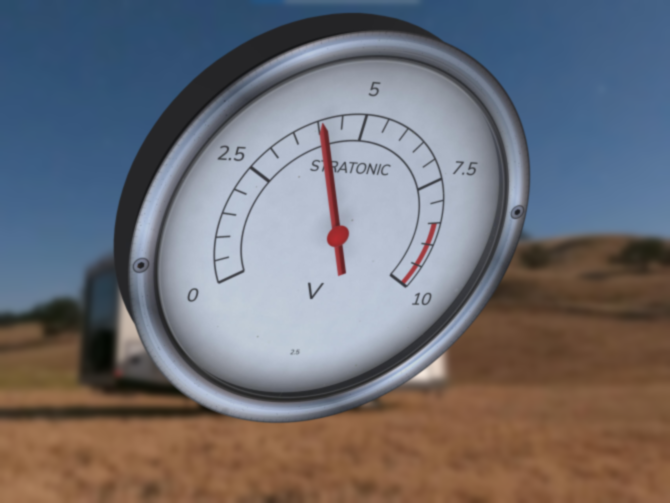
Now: {"value": 4, "unit": "V"}
